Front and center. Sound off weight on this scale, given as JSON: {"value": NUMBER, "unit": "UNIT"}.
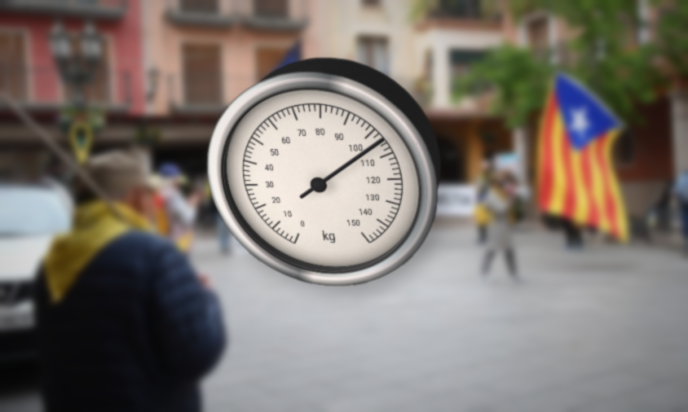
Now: {"value": 104, "unit": "kg"}
